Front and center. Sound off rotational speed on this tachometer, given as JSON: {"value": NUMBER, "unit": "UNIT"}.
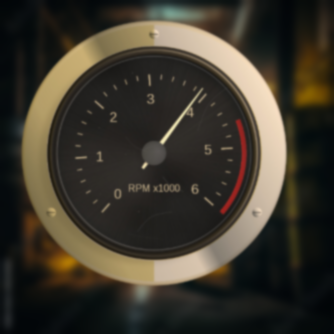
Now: {"value": 3900, "unit": "rpm"}
